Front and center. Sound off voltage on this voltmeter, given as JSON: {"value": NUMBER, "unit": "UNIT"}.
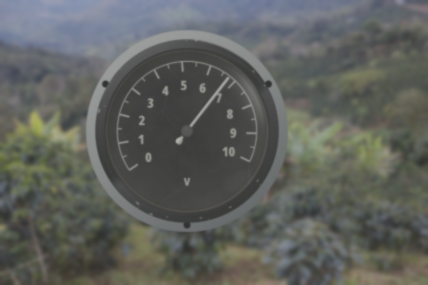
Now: {"value": 6.75, "unit": "V"}
